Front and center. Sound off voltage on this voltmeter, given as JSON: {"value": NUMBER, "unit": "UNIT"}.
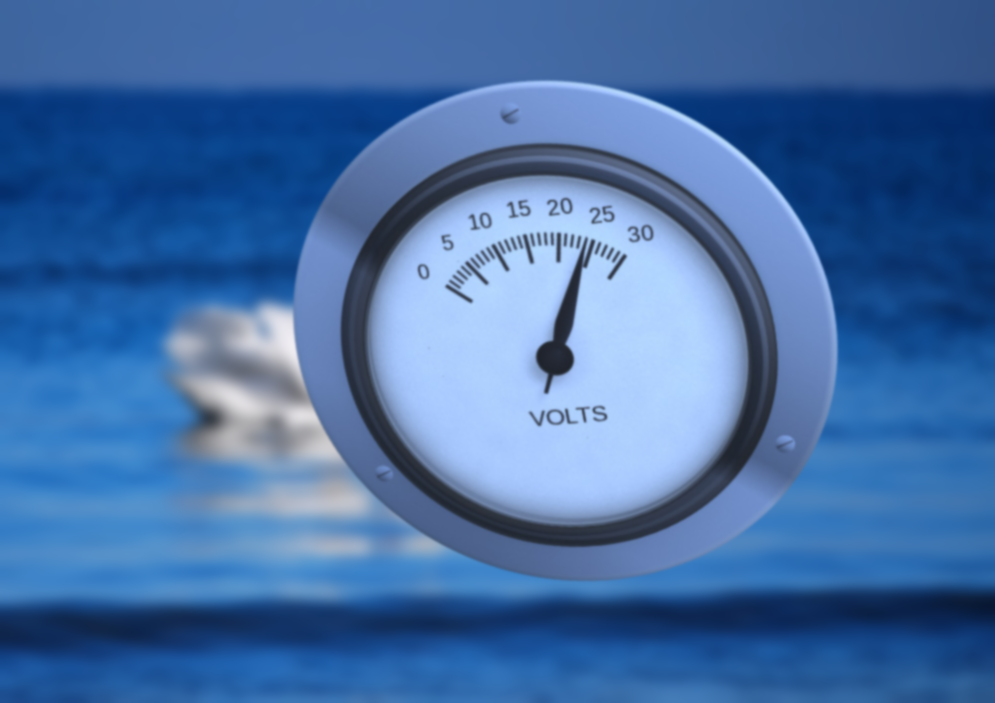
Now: {"value": 24, "unit": "V"}
